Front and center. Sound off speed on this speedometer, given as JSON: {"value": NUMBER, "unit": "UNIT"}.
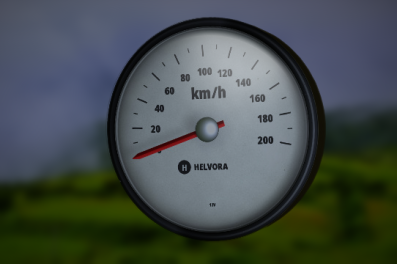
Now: {"value": 0, "unit": "km/h"}
